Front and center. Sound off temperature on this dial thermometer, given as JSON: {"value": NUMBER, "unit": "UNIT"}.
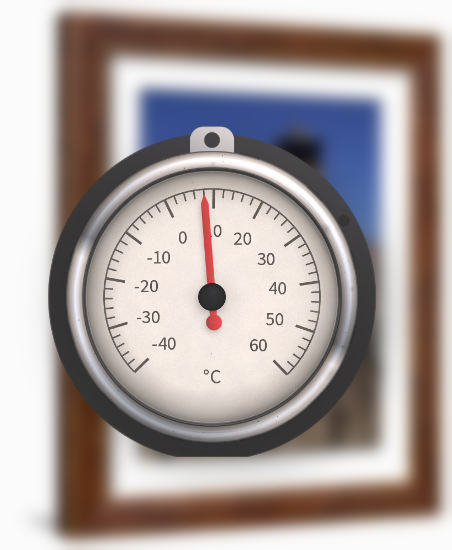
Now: {"value": 8, "unit": "°C"}
